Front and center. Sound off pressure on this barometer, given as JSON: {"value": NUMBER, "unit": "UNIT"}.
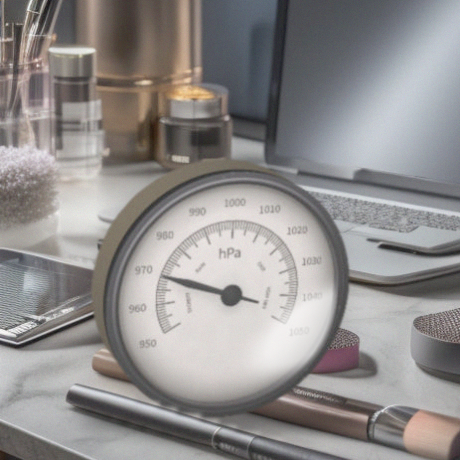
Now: {"value": 970, "unit": "hPa"}
